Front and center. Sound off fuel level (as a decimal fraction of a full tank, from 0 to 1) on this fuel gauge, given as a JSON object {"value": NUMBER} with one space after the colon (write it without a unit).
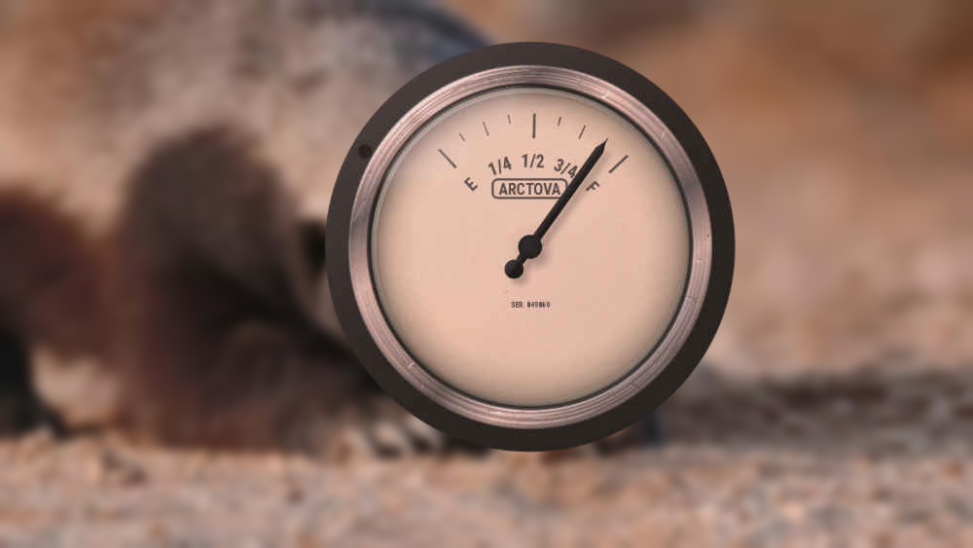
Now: {"value": 0.875}
